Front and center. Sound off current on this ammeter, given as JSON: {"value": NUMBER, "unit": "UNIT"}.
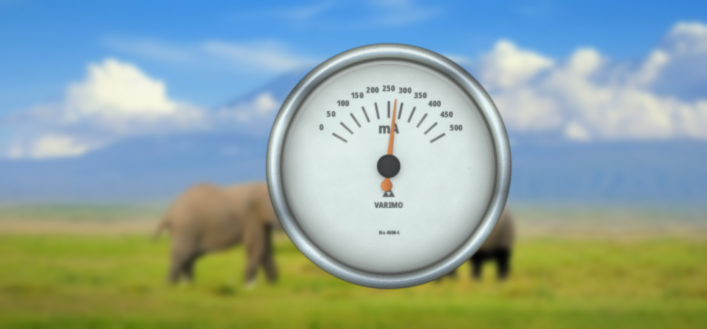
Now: {"value": 275, "unit": "mA"}
